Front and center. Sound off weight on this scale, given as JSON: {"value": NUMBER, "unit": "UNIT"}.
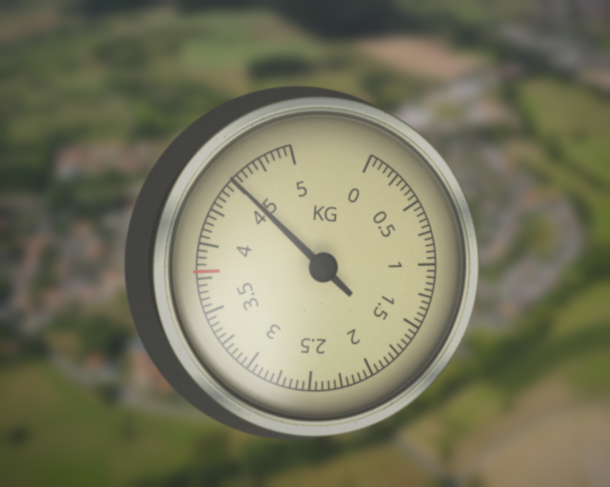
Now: {"value": 4.5, "unit": "kg"}
